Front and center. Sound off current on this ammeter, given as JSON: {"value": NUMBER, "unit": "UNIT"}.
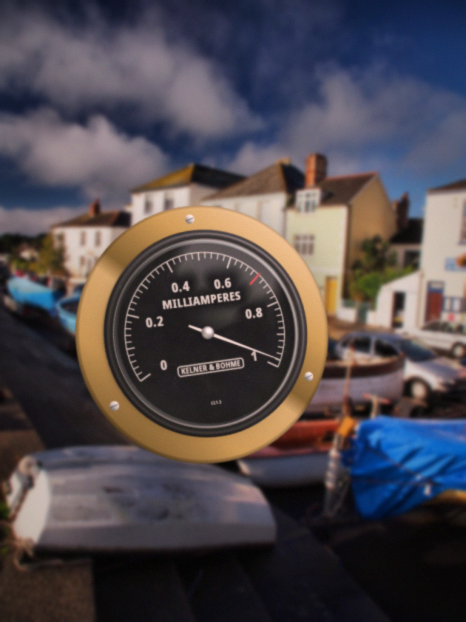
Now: {"value": 0.98, "unit": "mA"}
